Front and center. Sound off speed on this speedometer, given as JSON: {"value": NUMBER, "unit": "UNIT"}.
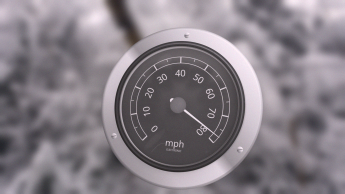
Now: {"value": 77.5, "unit": "mph"}
